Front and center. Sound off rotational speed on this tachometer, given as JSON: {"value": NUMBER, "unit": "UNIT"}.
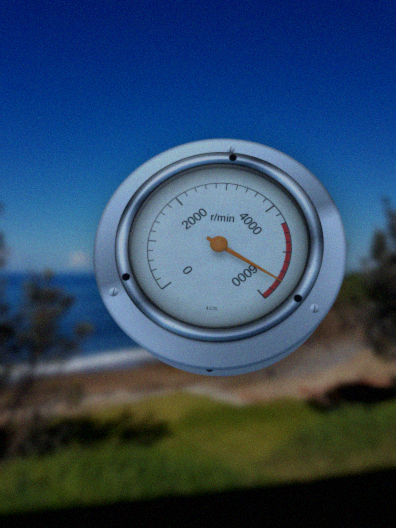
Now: {"value": 5600, "unit": "rpm"}
